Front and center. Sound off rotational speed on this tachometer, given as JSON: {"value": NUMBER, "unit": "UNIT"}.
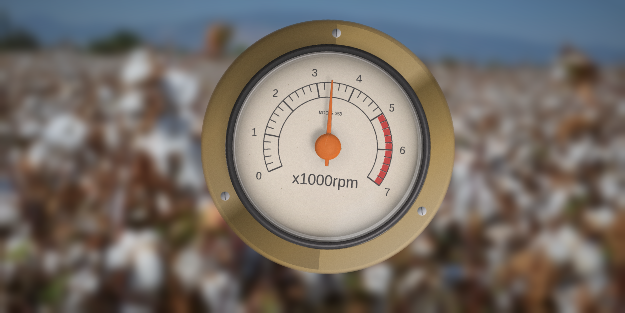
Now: {"value": 3400, "unit": "rpm"}
